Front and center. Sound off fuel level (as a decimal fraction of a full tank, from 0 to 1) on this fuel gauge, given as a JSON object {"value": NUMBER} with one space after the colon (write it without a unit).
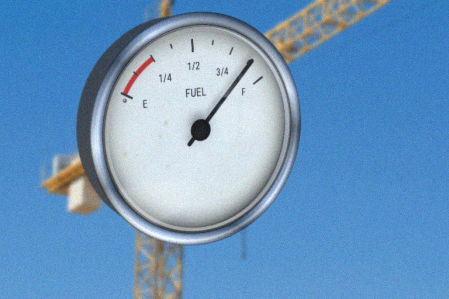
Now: {"value": 0.875}
